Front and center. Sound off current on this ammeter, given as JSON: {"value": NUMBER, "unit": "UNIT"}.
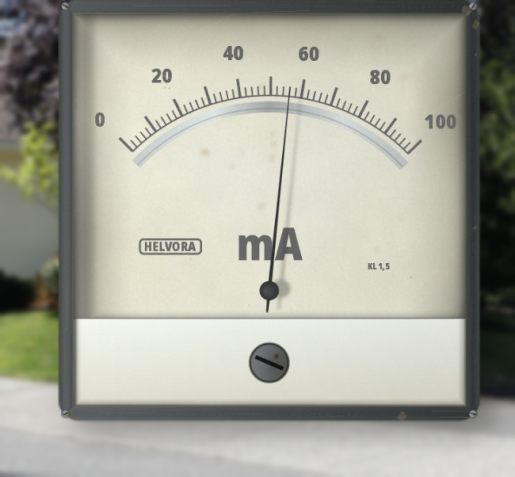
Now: {"value": 56, "unit": "mA"}
